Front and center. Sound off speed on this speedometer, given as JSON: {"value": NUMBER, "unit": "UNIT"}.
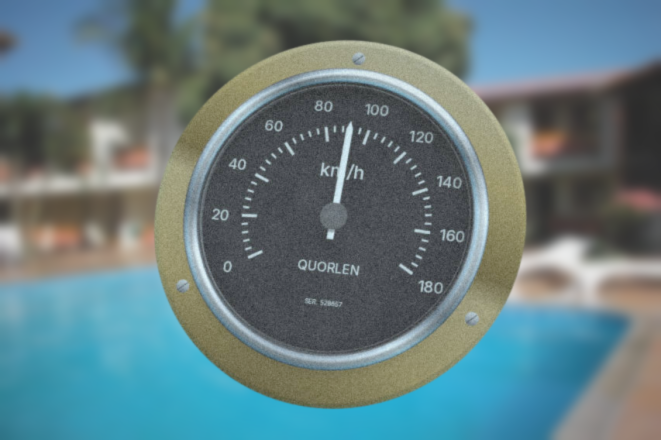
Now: {"value": 92, "unit": "km/h"}
